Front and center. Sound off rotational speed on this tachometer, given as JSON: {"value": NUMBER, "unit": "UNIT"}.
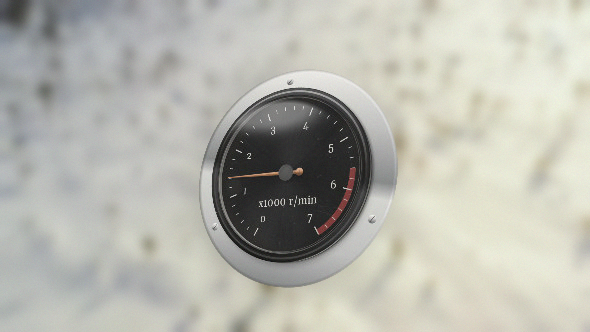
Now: {"value": 1400, "unit": "rpm"}
